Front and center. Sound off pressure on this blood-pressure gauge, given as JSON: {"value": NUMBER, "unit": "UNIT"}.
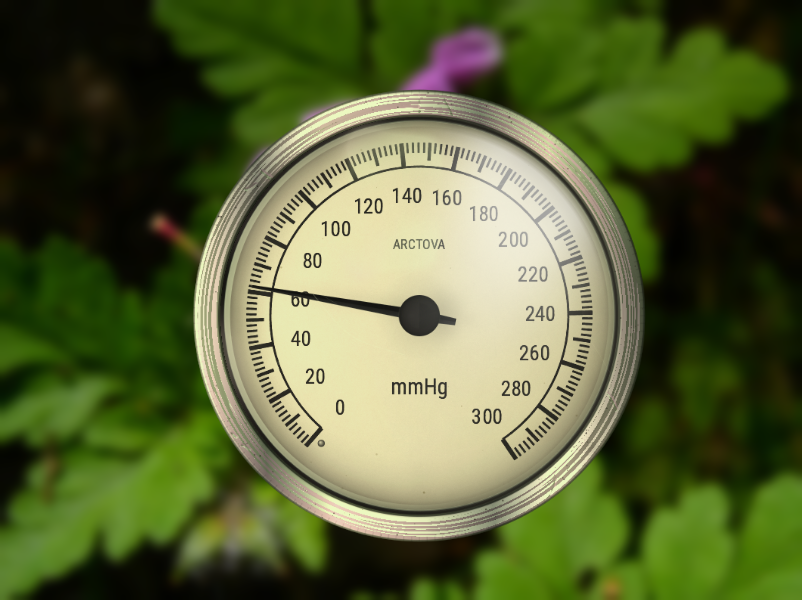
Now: {"value": 62, "unit": "mmHg"}
